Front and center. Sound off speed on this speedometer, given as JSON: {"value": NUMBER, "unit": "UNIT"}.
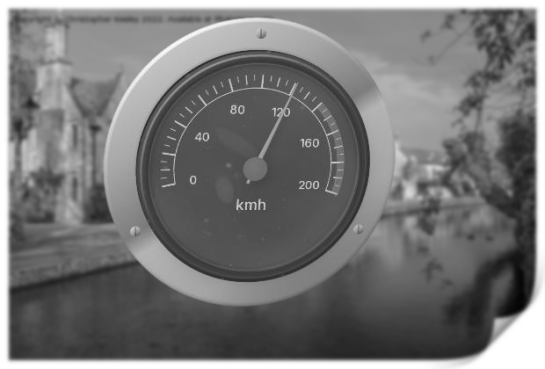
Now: {"value": 120, "unit": "km/h"}
